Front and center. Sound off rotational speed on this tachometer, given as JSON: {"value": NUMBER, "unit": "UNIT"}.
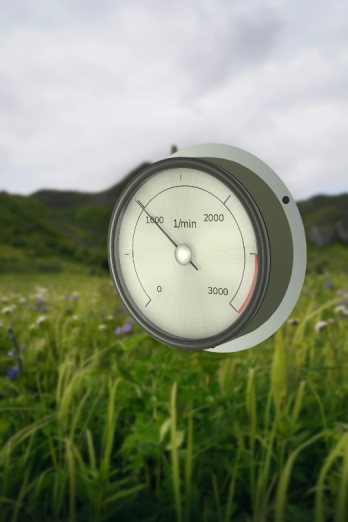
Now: {"value": 1000, "unit": "rpm"}
